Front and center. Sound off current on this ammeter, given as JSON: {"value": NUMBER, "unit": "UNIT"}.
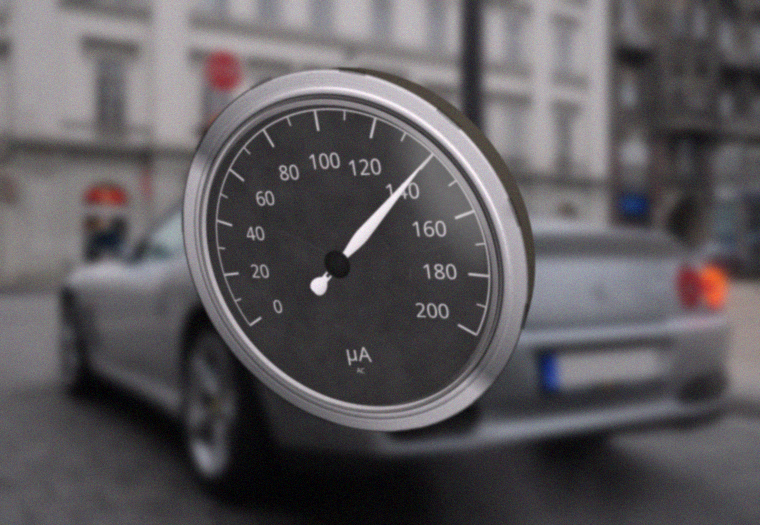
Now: {"value": 140, "unit": "µA"}
